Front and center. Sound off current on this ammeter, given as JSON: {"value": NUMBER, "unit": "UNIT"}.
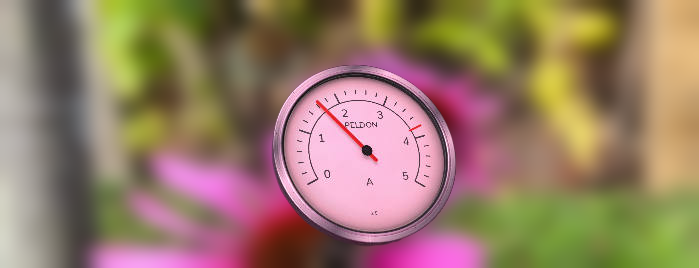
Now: {"value": 1.6, "unit": "A"}
